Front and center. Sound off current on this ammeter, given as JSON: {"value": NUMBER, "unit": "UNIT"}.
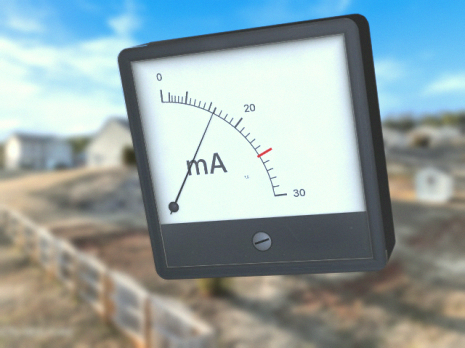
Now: {"value": 16, "unit": "mA"}
